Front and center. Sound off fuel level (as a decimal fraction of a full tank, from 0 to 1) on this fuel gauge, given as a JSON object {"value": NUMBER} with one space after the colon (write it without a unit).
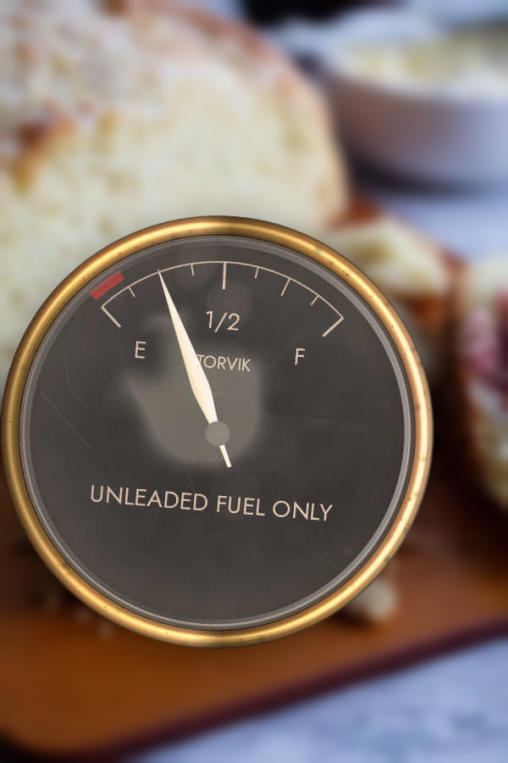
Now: {"value": 0.25}
